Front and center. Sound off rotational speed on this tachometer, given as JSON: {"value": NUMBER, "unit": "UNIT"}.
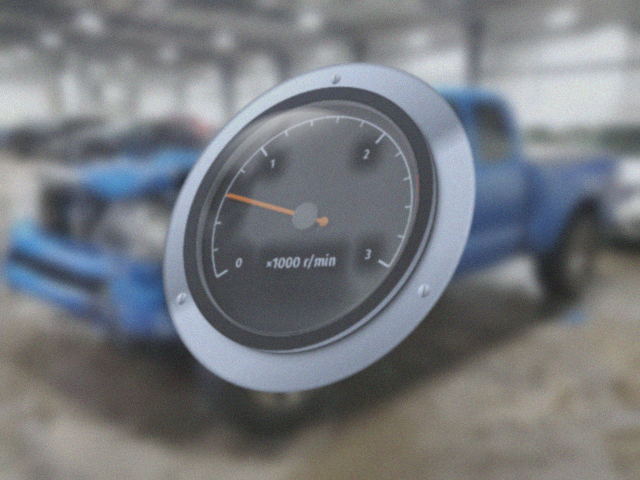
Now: {"value": 600, "unit": "rpm"}
